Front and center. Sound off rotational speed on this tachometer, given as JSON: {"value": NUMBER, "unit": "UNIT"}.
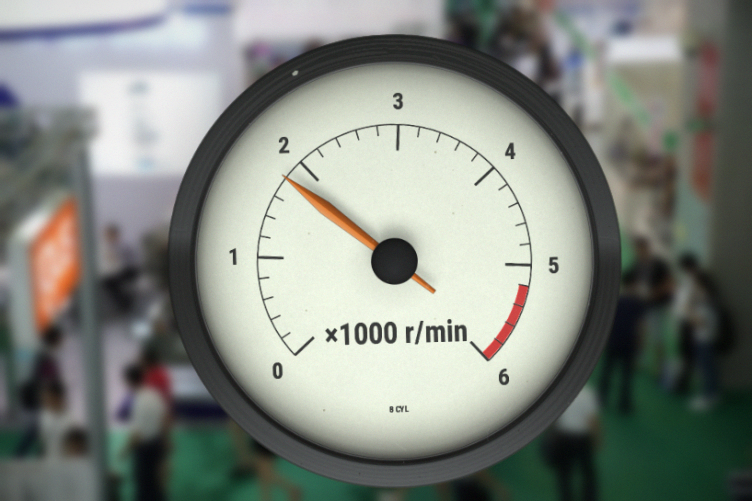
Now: {"value": 1800, "unit": "rpm"}
